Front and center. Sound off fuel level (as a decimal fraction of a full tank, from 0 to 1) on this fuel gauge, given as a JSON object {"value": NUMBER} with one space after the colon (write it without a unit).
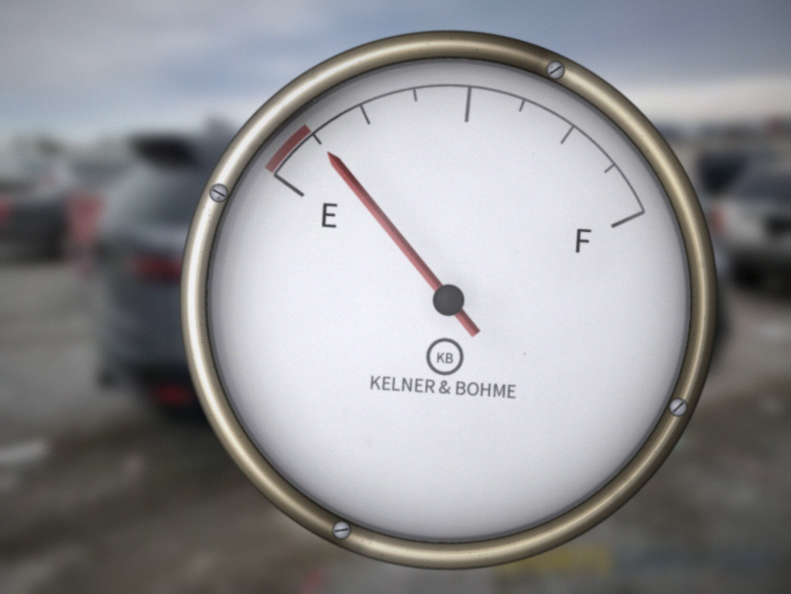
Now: {"value": 0.125}
